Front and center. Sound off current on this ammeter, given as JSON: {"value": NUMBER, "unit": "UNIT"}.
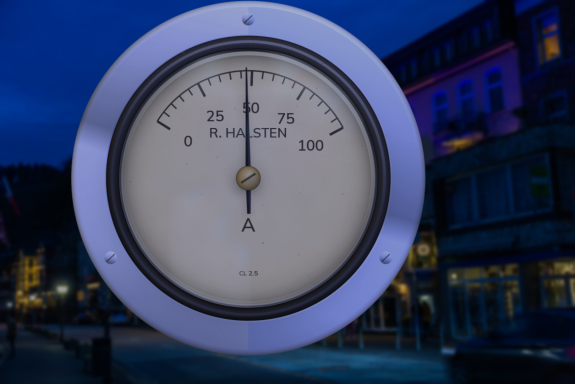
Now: {"value": 47.5, "unit": "A"}
